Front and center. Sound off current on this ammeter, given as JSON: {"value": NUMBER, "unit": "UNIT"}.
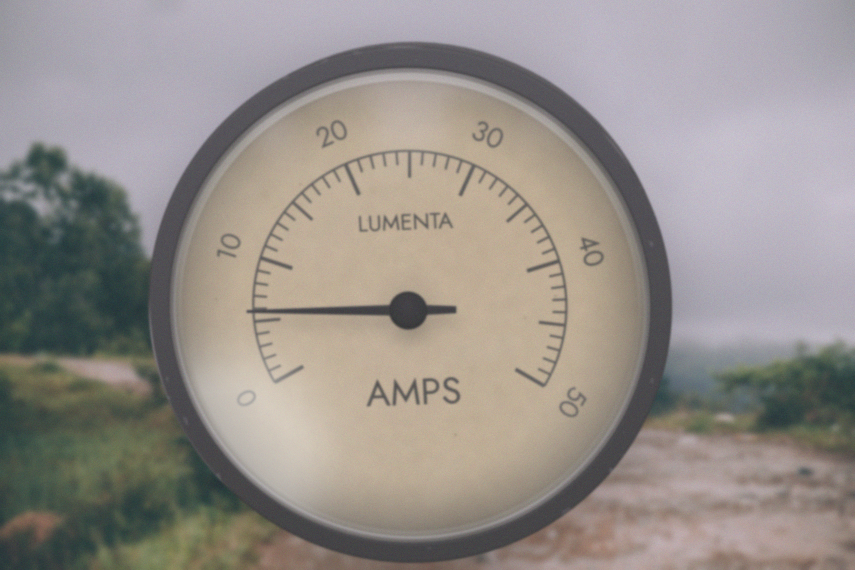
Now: {"value": 6, "unit": "A"}
